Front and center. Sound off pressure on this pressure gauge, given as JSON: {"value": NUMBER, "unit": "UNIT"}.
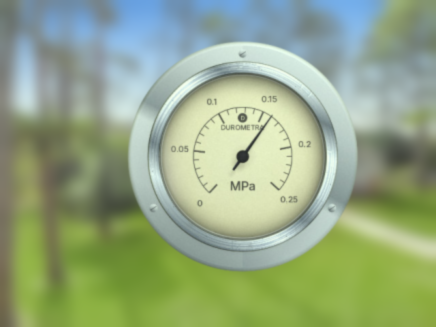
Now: {"value": 0.16, "unit": "MPa"}
